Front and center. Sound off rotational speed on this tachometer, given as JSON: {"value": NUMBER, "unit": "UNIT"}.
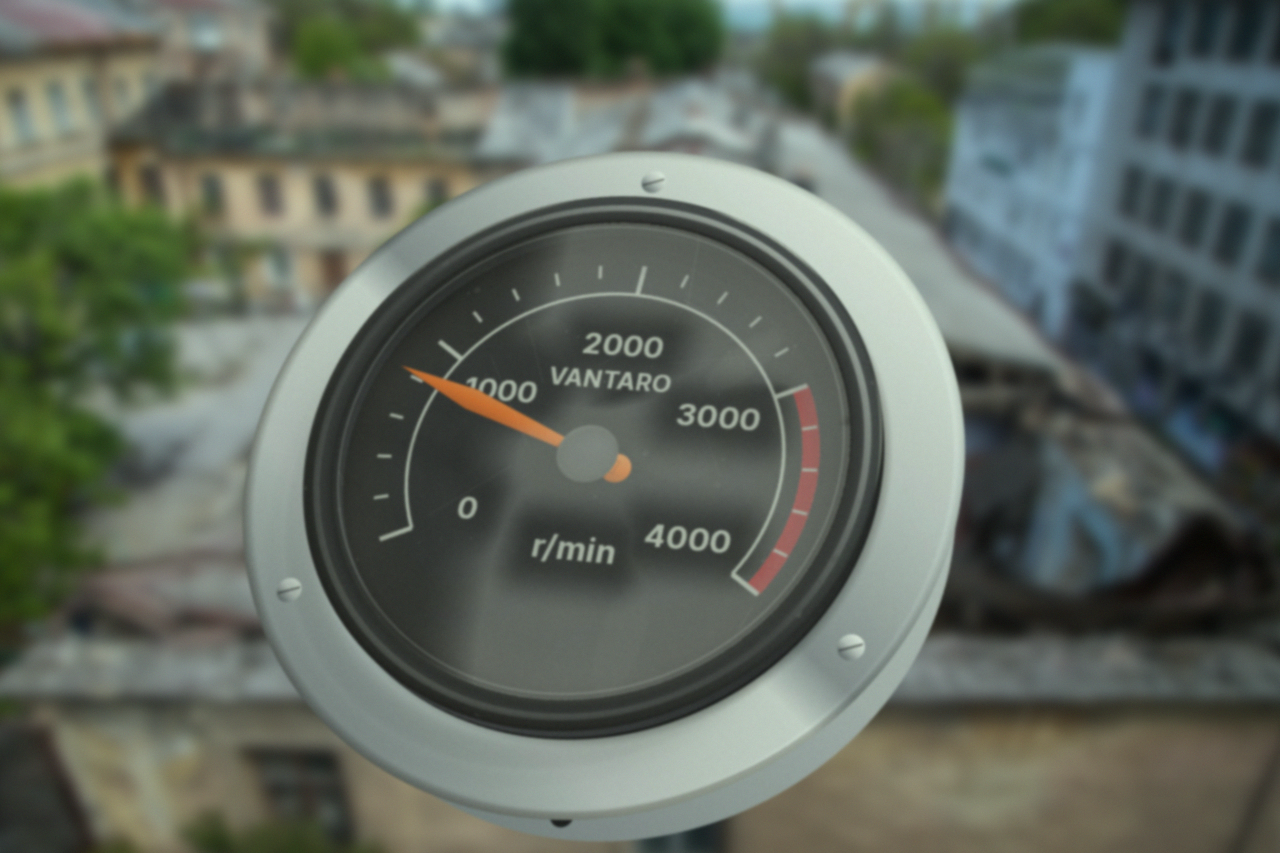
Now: {"value": 800, "unit": "rpm"}
